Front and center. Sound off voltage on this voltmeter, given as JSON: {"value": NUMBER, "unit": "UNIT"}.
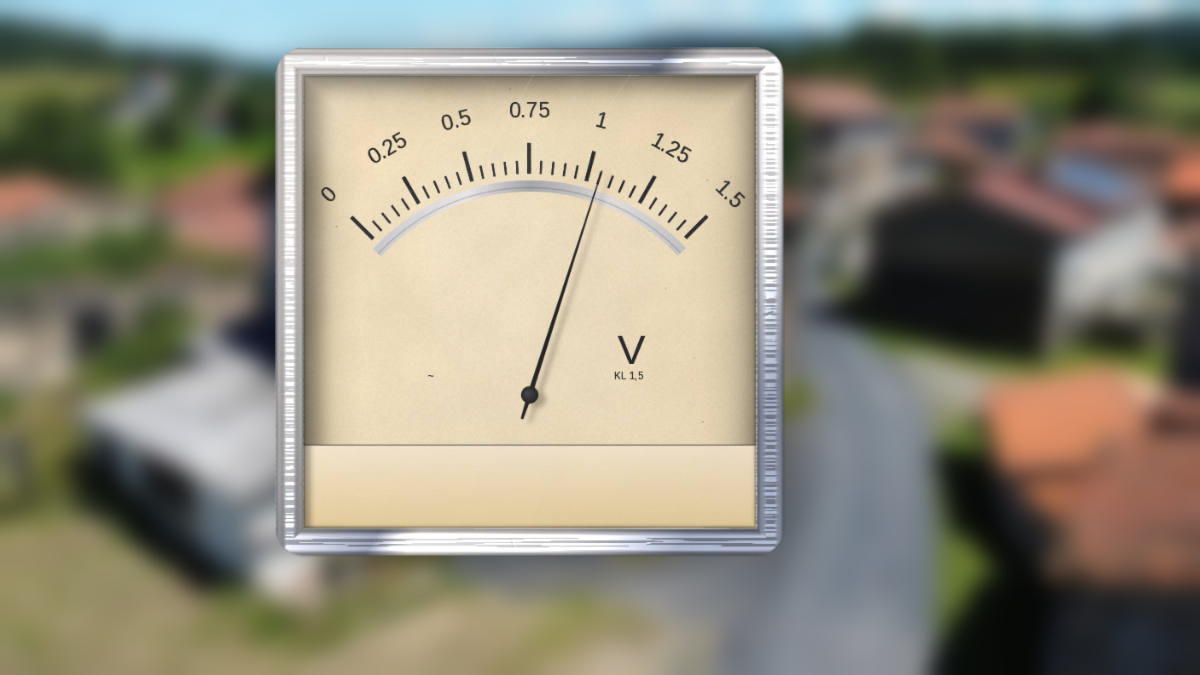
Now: {"value": 1.05, "unit": "V"}
